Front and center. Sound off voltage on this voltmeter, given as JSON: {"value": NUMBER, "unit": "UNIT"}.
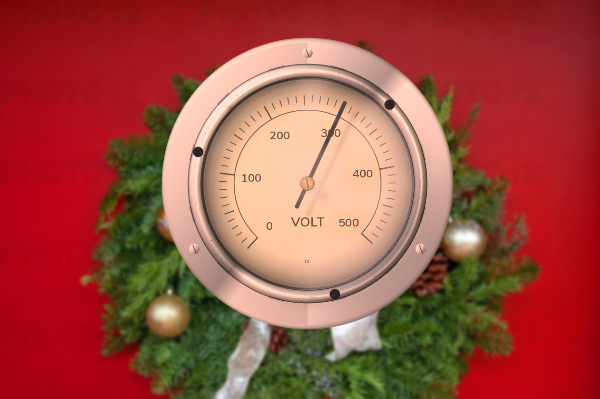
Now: {"value": 300, "unit": "V"}
